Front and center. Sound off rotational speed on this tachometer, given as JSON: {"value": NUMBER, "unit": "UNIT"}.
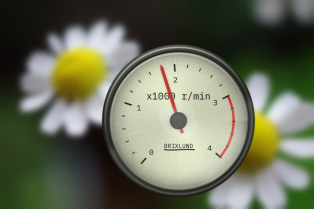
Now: {"value": 1800, "unit": "rpm"}
